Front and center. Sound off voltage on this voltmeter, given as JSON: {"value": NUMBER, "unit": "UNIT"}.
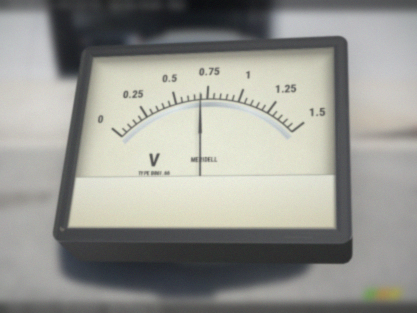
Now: {"value": 0.7, "unit": "V"}
